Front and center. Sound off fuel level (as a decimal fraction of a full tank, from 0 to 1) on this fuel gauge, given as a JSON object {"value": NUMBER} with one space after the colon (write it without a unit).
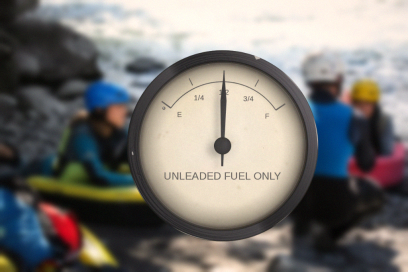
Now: {"value": 0.5}
